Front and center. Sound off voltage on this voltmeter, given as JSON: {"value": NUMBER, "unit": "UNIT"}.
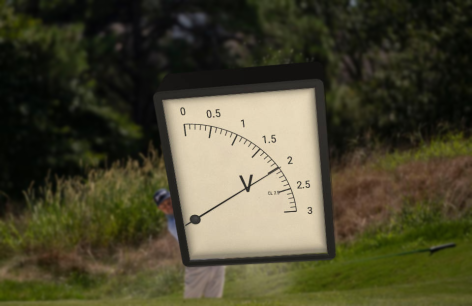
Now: {"value": 2, "unit": "V"}
